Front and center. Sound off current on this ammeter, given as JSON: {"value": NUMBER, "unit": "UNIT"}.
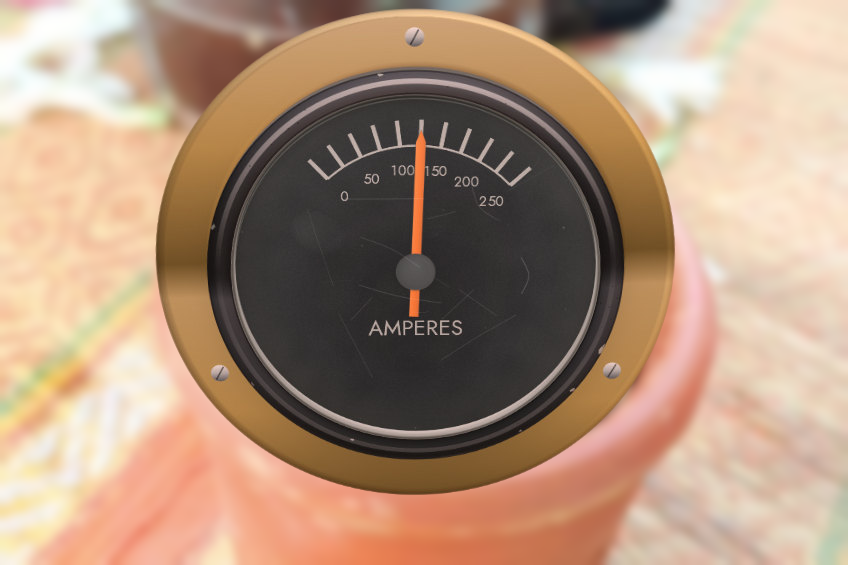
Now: {"value": 125, "unit": "A"}
